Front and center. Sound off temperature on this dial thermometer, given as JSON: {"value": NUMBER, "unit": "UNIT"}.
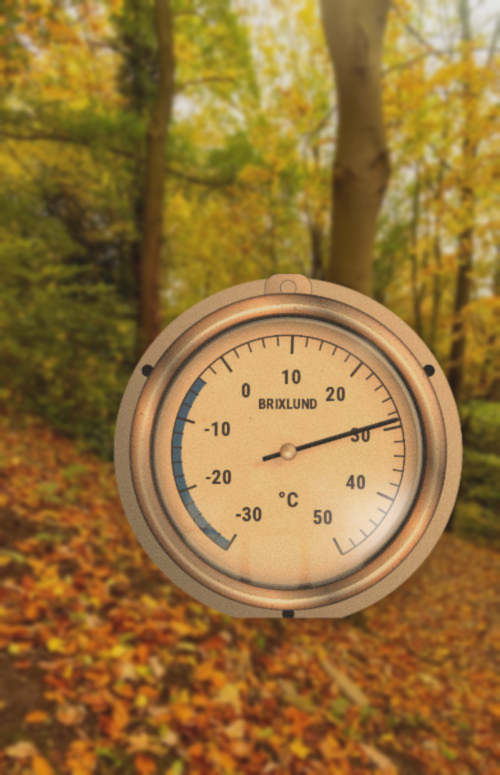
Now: {"value": 29, "unit": "°C"}
